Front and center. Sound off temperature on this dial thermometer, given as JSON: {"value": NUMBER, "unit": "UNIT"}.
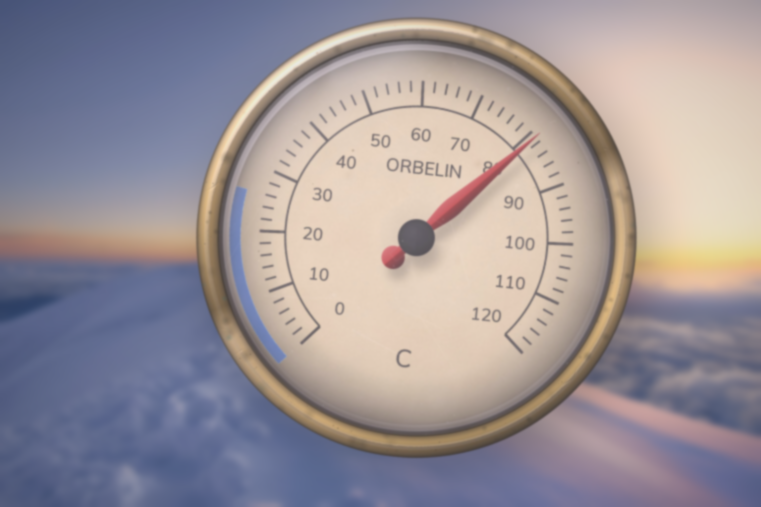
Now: {"value": 81, "unit": "°C"}
